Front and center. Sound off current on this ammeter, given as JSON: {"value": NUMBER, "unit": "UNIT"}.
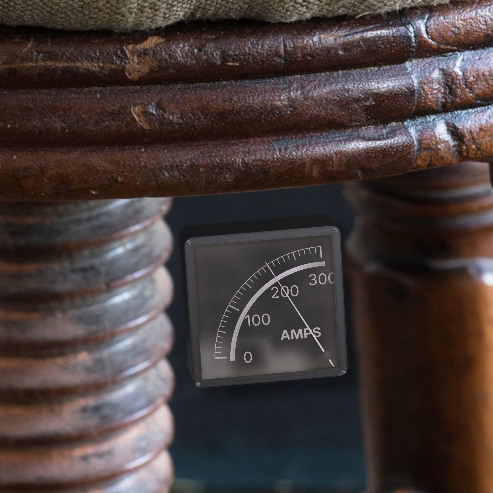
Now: {"value": 200, "unit": "A"}
